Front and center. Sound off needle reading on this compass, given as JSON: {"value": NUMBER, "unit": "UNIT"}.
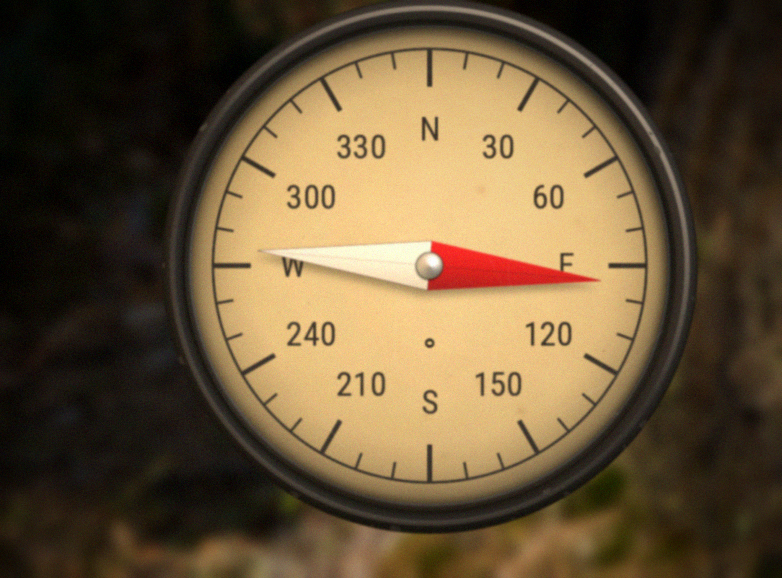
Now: {"value": 95, "unit": "°"}
